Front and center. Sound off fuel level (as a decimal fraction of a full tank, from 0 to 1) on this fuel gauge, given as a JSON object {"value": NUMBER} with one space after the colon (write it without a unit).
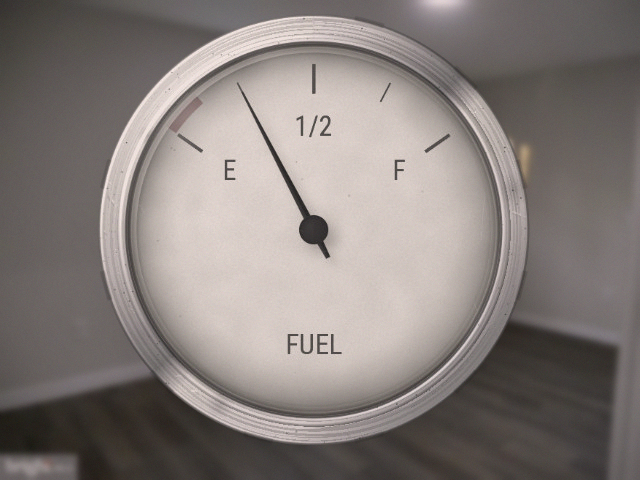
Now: {"value": 0.25}
